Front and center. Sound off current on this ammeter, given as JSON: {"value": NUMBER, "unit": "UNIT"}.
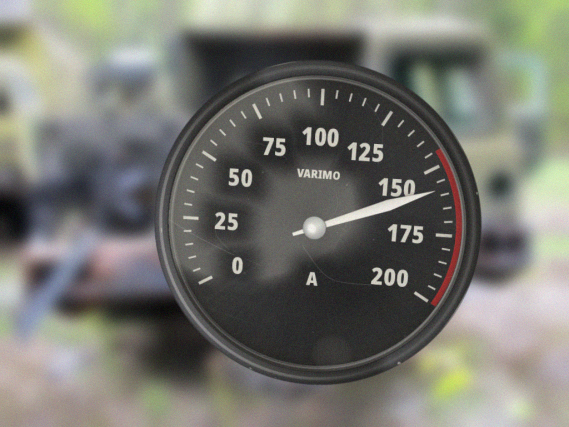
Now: {"value": 157.5, "unit": "A"}
